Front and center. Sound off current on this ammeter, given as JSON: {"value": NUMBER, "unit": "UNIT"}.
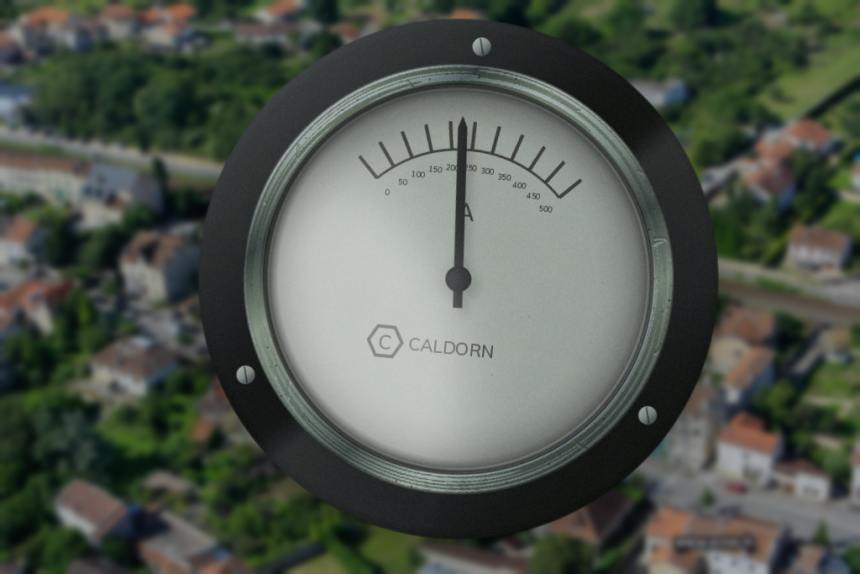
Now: {"value": 225, "unit": "A"}
